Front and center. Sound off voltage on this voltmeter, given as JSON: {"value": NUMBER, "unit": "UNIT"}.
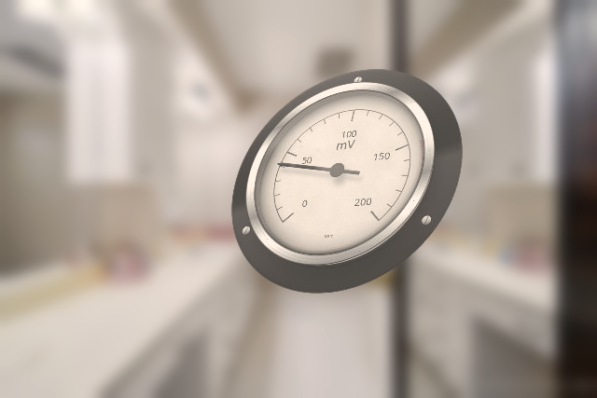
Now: {"value": 40, "unit": "mV"}
